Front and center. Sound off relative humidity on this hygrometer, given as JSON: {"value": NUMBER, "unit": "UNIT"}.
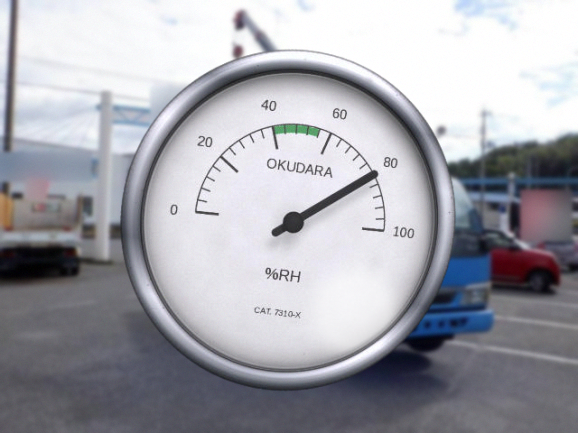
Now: {"value": 80, "unit": "%"}
